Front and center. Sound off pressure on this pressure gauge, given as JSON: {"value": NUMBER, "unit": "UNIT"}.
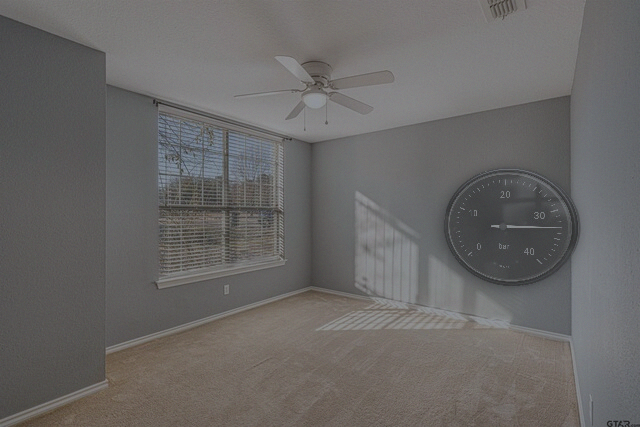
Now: {"value": 33, "unit": "bar"}
